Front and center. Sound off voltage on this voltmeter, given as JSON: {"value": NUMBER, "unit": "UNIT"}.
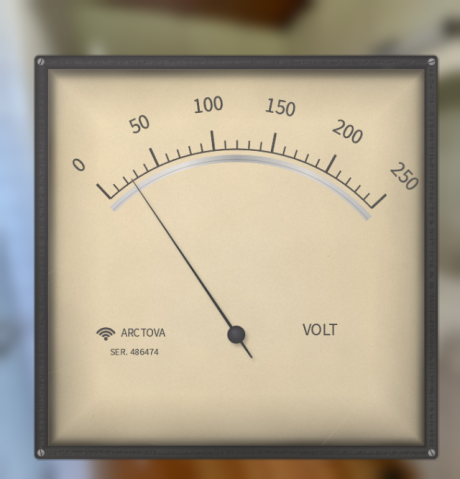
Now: {"value": 25, "unit": "V"}
